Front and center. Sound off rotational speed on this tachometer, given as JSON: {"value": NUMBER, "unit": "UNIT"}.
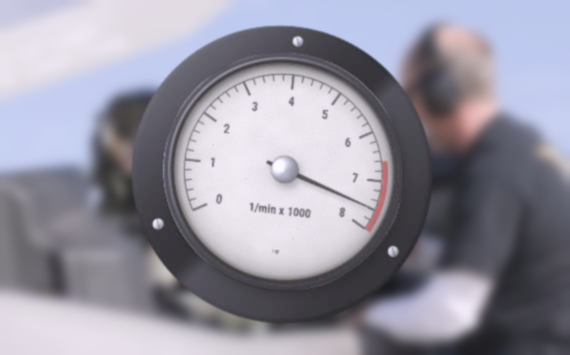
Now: {"value": 7600, "unit": "rpm"}
